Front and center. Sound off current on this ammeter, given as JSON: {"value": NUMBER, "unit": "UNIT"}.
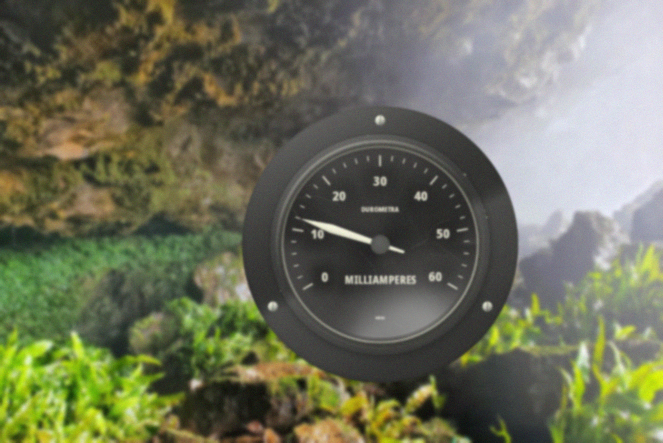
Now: {"value": 12, "unit": "mA"}
